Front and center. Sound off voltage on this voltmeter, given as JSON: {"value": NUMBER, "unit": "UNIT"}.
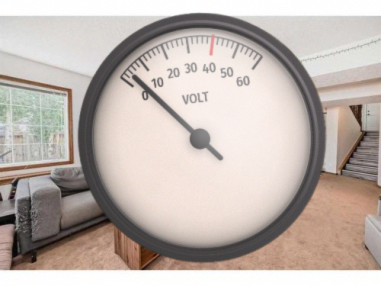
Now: {"value": 4, "unit": "V"}
